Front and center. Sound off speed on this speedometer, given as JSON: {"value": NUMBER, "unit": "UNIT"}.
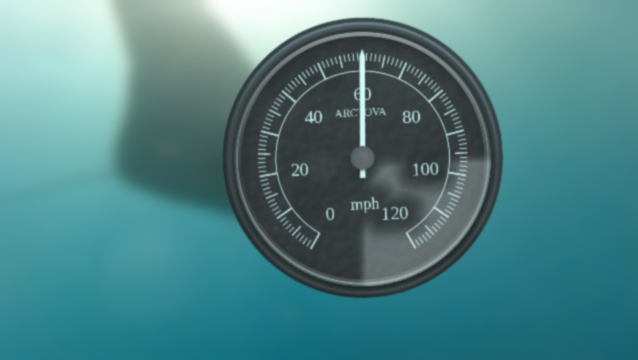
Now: {"value": 60, "unit": "mph"}
